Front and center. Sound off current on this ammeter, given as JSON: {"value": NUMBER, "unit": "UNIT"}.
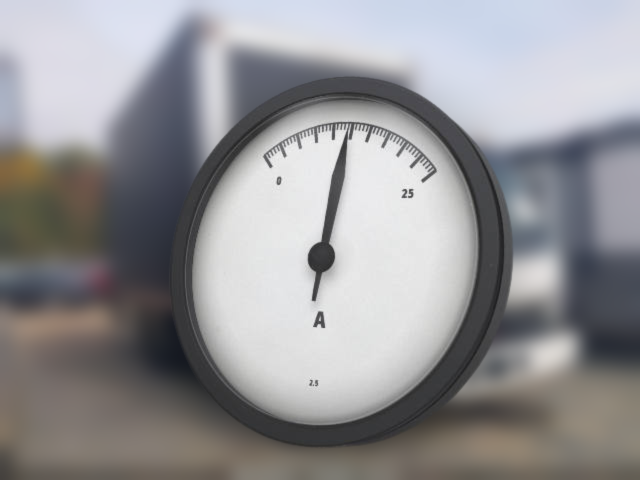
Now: {"value": 12.5, "unit": "A"}
